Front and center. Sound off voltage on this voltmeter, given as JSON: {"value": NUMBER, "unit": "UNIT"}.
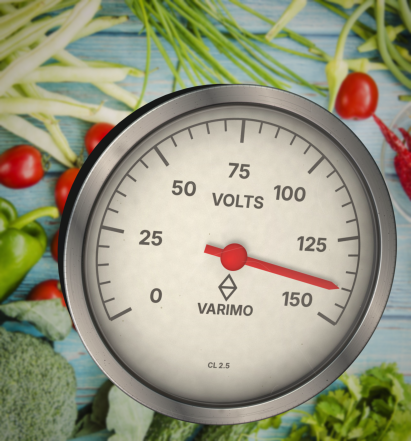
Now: {"value": 140, "unit": "V"}
